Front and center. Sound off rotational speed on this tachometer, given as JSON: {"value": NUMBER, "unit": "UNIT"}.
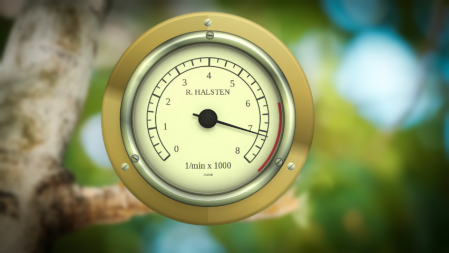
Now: {"value": 7125, "unit": "rpm"}
